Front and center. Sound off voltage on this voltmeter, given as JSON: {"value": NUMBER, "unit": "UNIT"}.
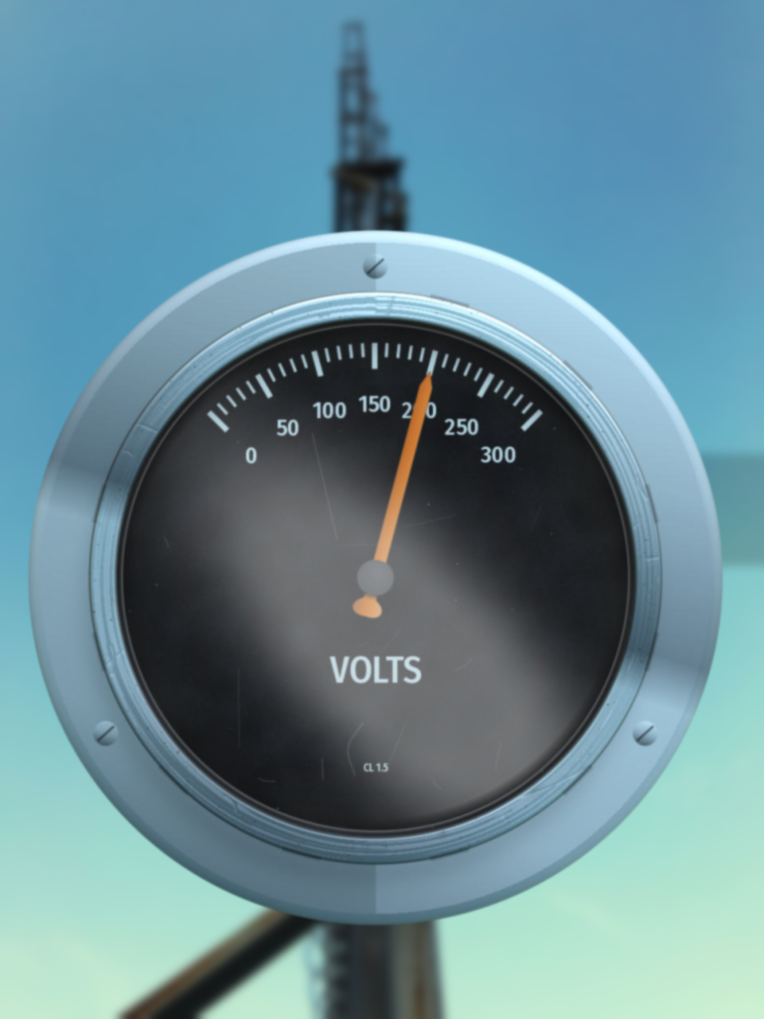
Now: {"value": 200, "unit": "V"}
